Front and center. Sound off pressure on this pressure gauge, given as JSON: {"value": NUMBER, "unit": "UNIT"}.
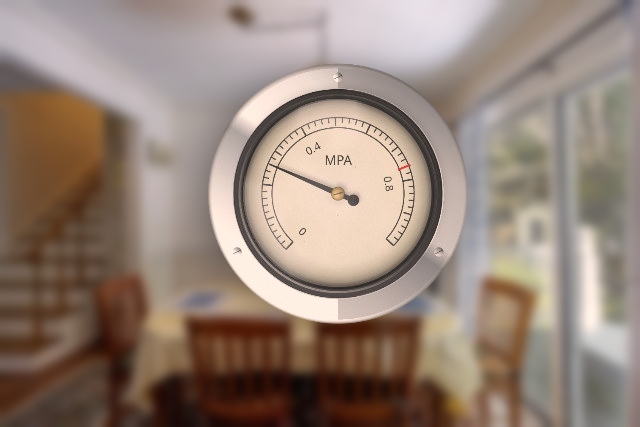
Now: {"value": 0.26, "unit": "MPa"}
